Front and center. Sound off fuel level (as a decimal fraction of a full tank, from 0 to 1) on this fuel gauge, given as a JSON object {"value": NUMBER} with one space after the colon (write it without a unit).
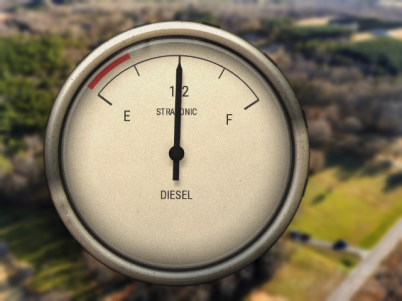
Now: {"value": 0.5}
